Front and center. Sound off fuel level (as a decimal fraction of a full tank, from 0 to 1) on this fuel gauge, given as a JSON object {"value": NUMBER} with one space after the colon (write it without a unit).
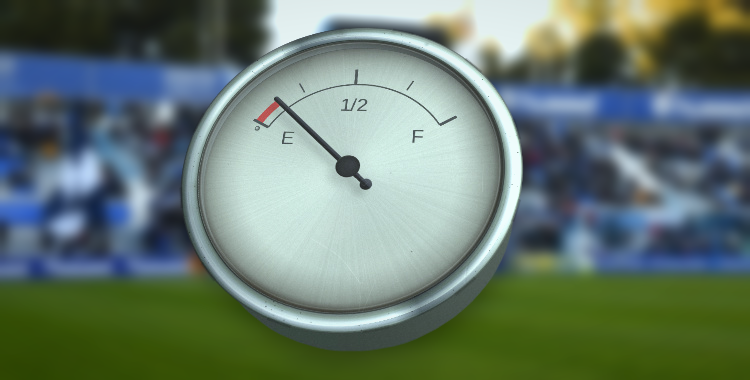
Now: {"value": 0.125}
